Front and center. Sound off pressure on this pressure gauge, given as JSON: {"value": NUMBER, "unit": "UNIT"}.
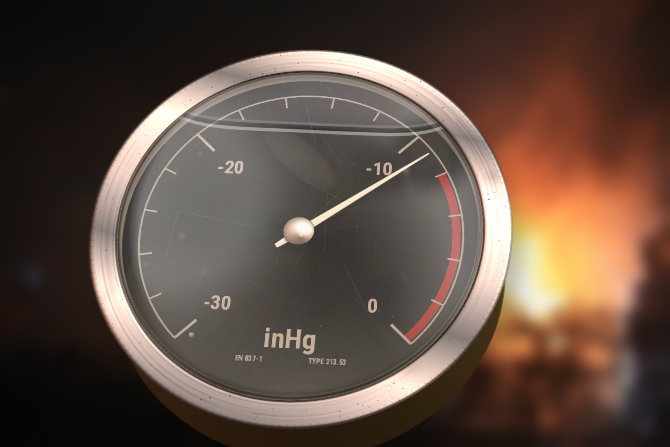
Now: {"value": -9, "unit": "inHg"}
